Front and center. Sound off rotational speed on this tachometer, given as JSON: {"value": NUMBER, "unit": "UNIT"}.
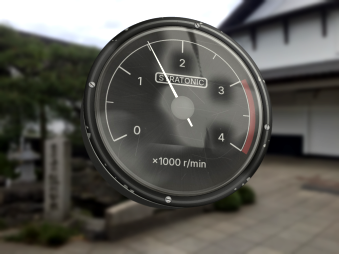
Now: {"value": 1500, "unit": "rpm"}
